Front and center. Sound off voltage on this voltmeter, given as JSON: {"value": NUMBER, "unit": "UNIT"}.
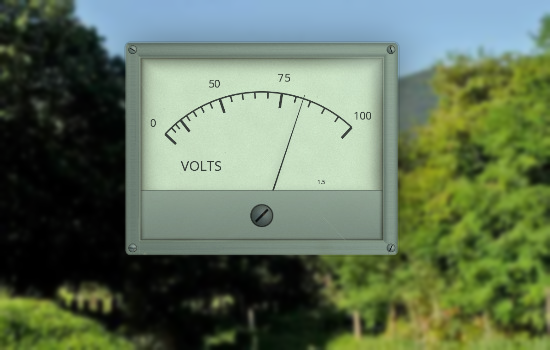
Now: {"value": 82.5, "unit": "V"}
